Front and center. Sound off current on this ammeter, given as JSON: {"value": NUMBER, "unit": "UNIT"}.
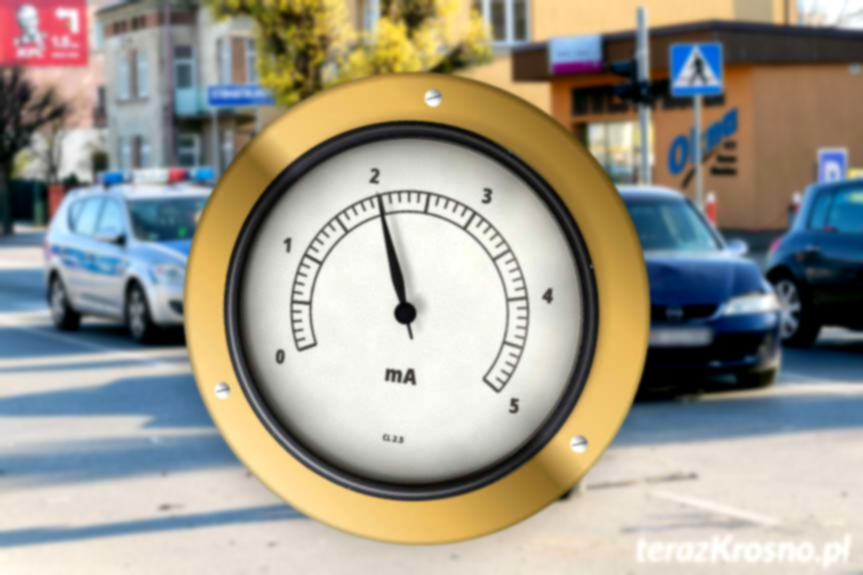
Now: {"value": 2, "unit": "mA"}
